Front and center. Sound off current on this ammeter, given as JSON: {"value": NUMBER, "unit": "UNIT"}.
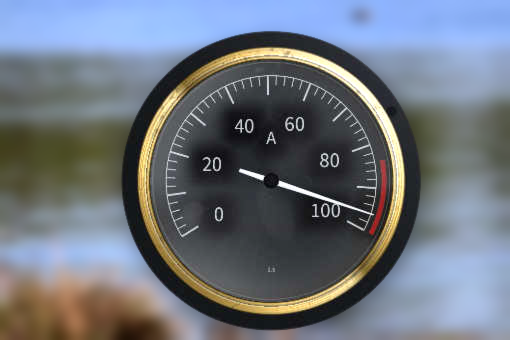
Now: {"value": 96, "unit": "A"}
